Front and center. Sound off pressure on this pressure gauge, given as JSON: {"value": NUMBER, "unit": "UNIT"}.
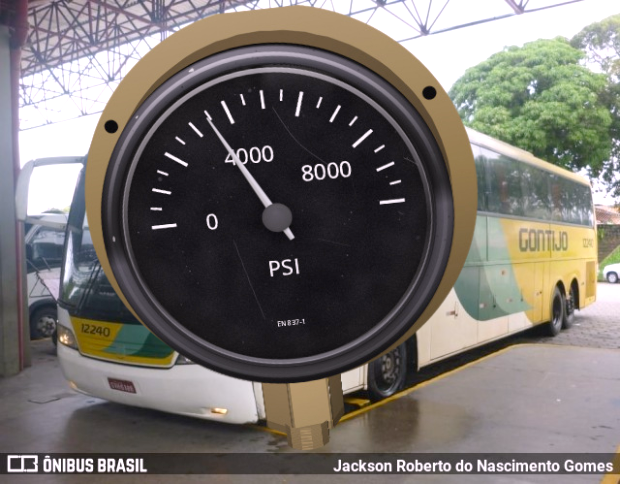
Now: {"value": 3500, "unit": "psi"}
